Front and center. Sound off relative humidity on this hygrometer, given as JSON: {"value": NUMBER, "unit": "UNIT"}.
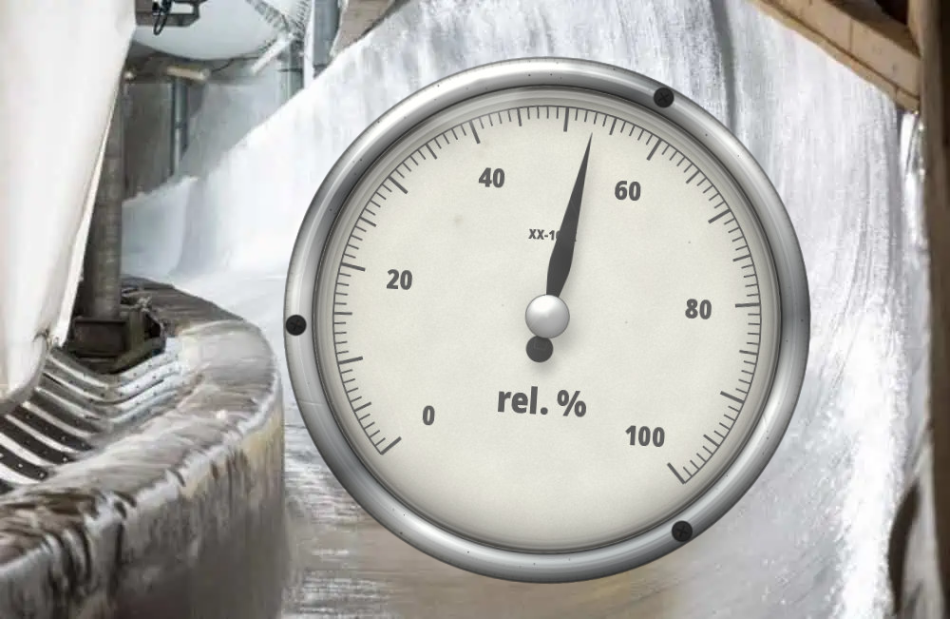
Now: {"value": 53, "unit": "%"}
